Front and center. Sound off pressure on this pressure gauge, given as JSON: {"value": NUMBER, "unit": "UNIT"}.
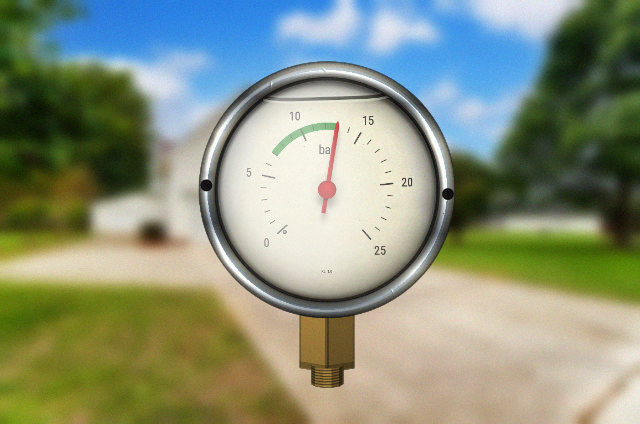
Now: {"value": 13, "unit": "bar"}
